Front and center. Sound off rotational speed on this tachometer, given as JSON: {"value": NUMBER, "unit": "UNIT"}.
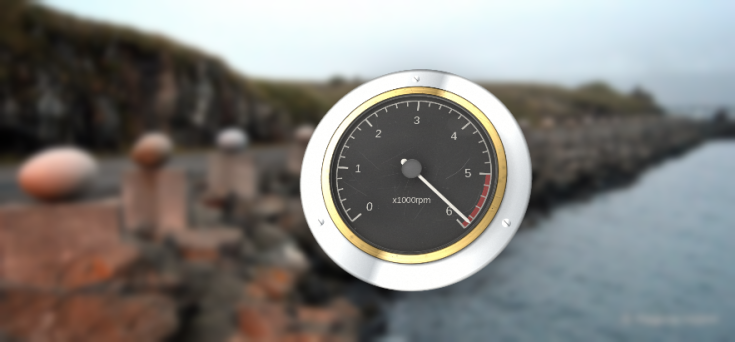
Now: {"value": 5900, "unit": "rpm"}
